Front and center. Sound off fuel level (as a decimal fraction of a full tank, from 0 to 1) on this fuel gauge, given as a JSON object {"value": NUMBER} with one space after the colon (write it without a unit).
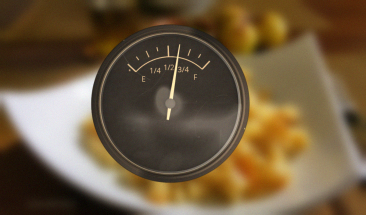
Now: {"value": 0.625}
